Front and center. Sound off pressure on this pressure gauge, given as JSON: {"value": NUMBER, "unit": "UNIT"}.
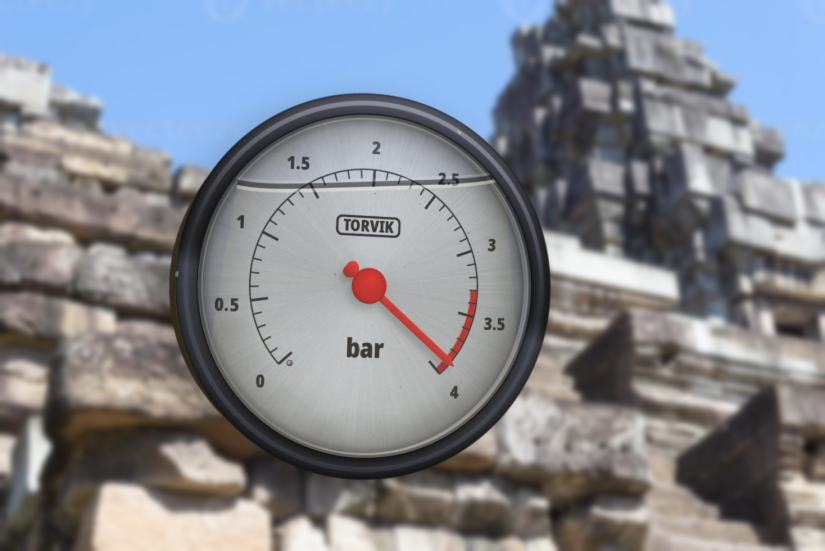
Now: {"value": 3.9, "unit": "bar"}
